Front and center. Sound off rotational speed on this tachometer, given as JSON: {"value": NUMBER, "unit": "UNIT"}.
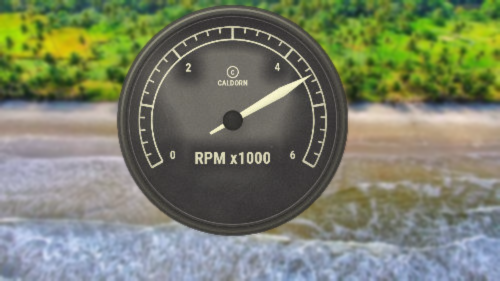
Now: {"value": 4500, "unit": "rpm"}
